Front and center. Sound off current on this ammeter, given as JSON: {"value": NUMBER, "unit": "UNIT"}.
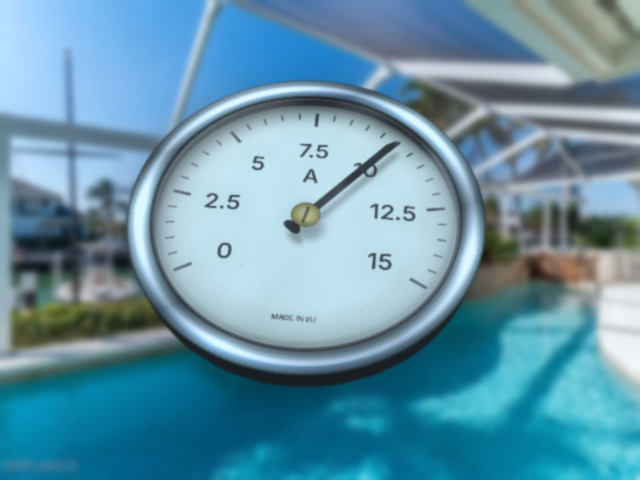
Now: {"value": 10, "unit": "A"}
